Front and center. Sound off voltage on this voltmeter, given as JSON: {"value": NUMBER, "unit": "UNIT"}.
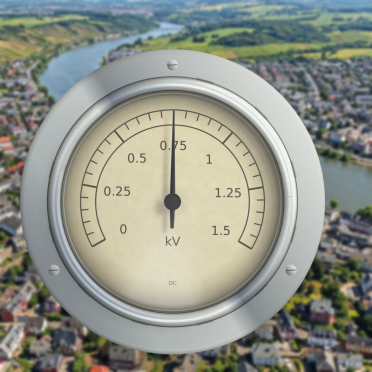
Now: {"value": 0.75, "unit": "kV"}
